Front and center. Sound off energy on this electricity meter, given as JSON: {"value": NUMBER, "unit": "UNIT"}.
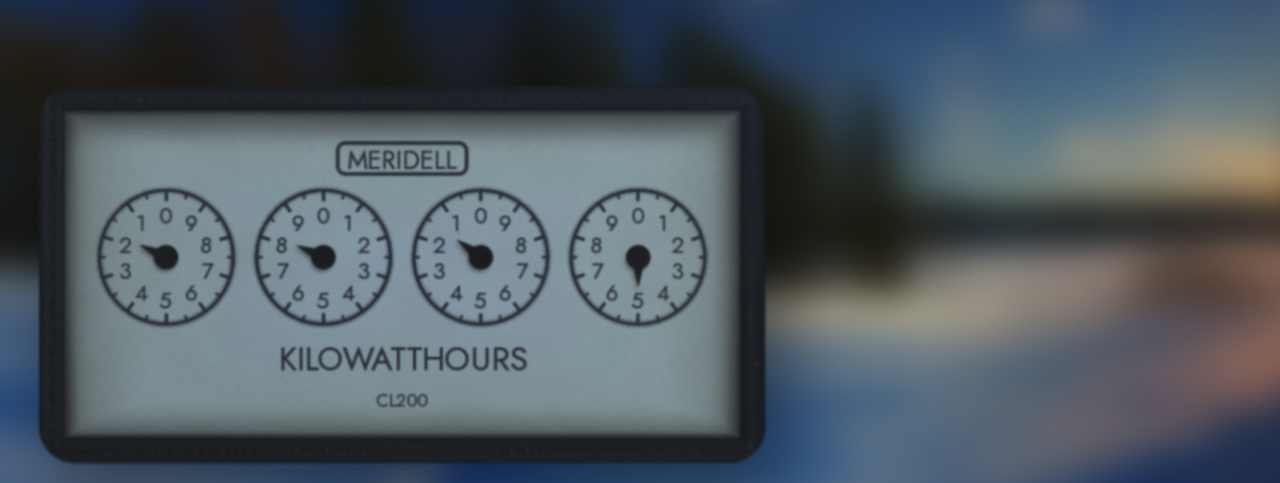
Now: {"value": 1815, "unit": "kWh"}
